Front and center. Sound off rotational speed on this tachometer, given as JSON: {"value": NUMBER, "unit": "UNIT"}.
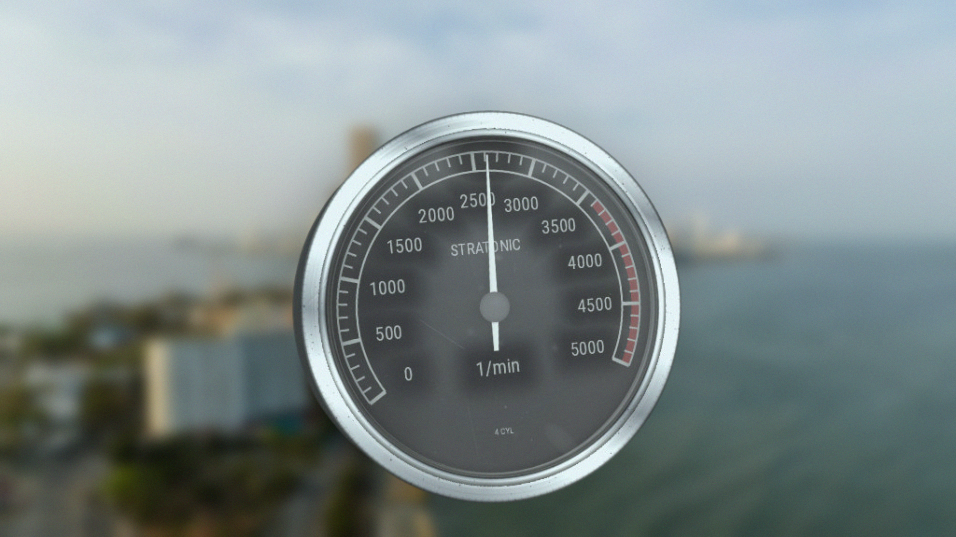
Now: {"value": 2600, "unit": "rpm"}
